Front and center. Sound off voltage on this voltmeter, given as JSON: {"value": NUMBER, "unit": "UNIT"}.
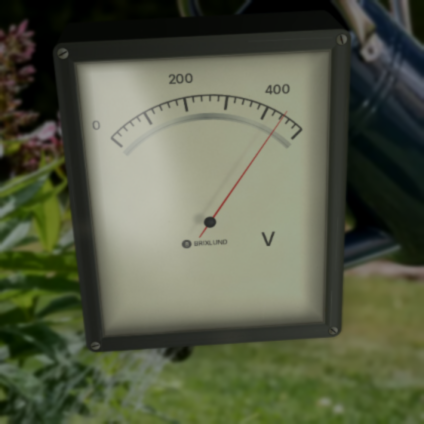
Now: {"value": 440, "unit": "V"}
